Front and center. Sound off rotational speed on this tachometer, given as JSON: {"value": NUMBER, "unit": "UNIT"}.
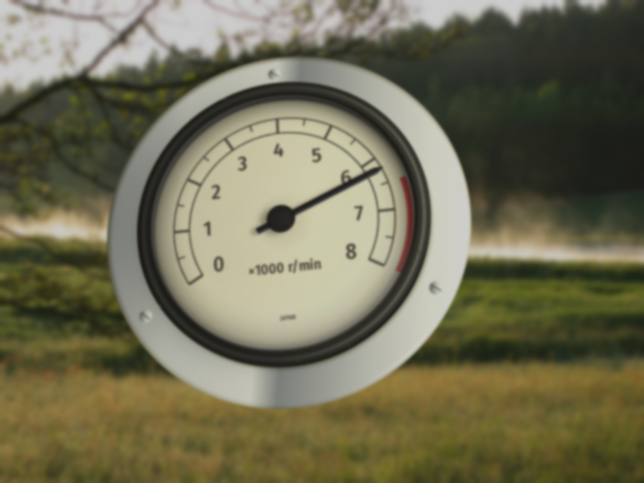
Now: {"value": 6250, "unit": "rpm"}
